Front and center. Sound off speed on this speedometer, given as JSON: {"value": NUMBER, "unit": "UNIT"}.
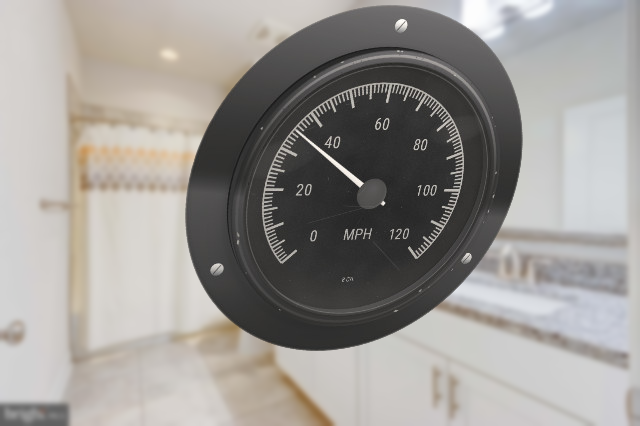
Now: {"value": 35, "unit": "mph"}
